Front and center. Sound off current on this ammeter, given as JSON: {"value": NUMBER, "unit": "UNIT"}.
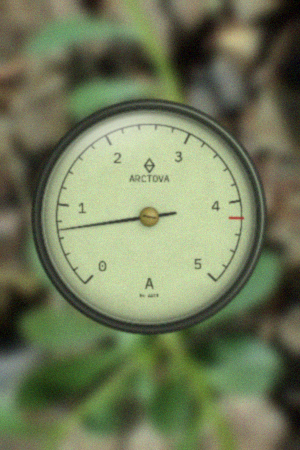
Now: {"value": 0.7, "unit": "A"}
